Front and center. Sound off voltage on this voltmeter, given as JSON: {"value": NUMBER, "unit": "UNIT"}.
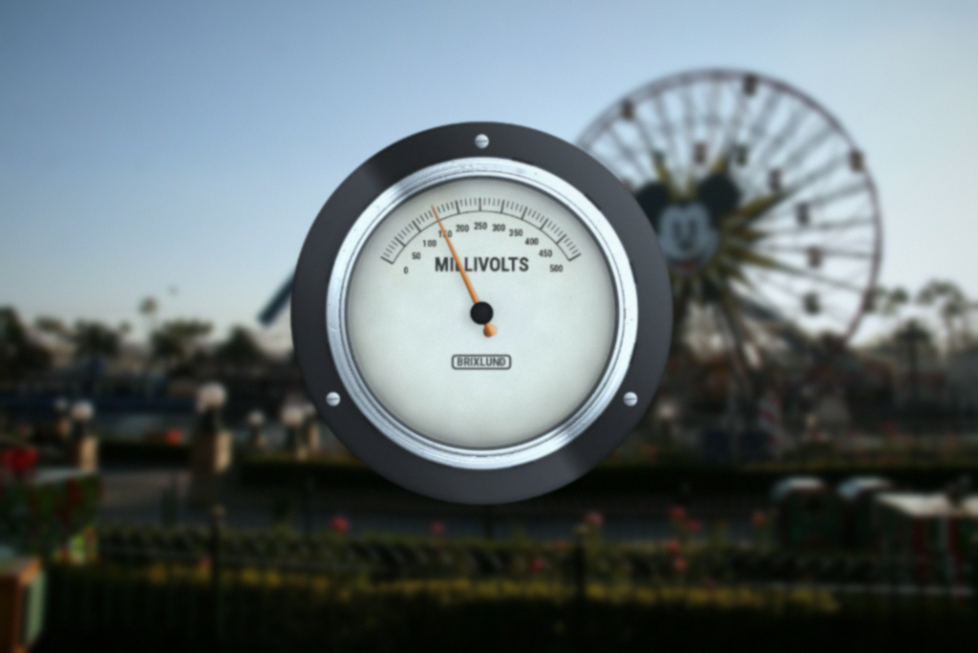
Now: {"value": 150, "unit": "mV"}
